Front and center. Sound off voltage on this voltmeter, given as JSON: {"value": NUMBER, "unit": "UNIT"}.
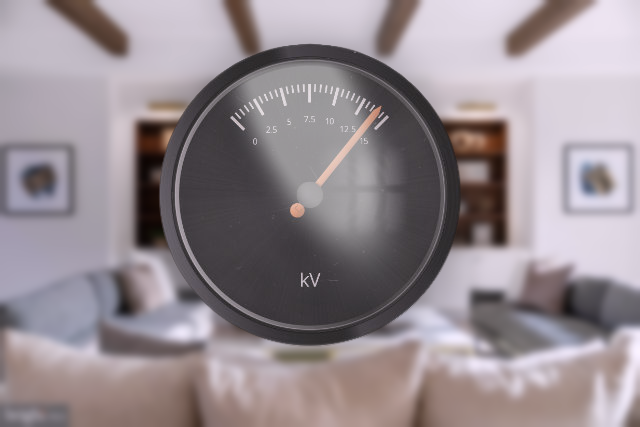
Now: {"value": 14, "unit": "kV"}
